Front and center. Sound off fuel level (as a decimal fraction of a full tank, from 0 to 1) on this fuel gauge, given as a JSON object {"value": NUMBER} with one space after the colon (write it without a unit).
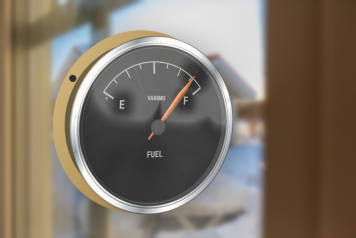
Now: {"value": 0.875}
